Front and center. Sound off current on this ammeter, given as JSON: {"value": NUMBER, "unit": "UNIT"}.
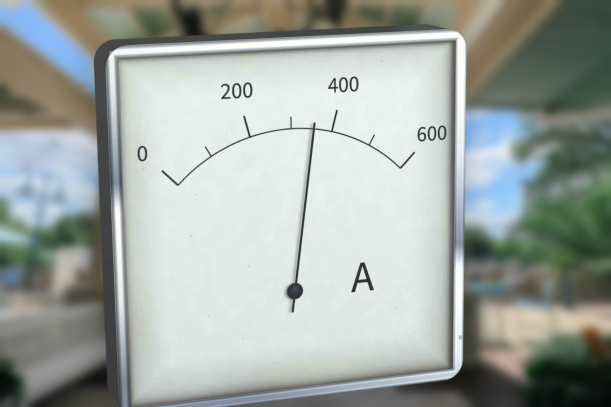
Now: {"value": 350, "unit": "A"}
